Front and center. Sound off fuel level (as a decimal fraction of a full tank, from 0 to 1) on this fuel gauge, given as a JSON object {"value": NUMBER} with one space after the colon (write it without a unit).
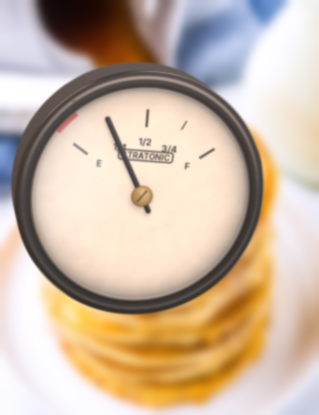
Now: {"value": 0.25}
